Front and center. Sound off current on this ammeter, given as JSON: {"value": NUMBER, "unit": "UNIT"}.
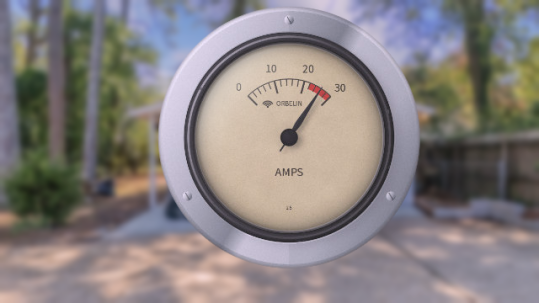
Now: {"value": 26, "unit": "A"}
